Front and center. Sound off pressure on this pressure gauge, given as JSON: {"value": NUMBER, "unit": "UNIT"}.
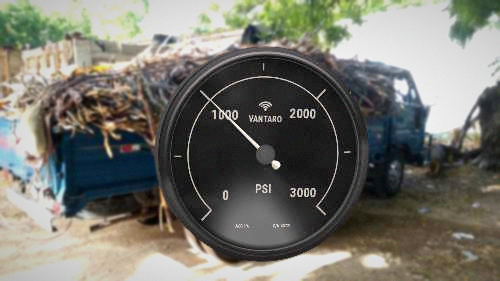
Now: {"value": 1000, "unit": "psi"}
